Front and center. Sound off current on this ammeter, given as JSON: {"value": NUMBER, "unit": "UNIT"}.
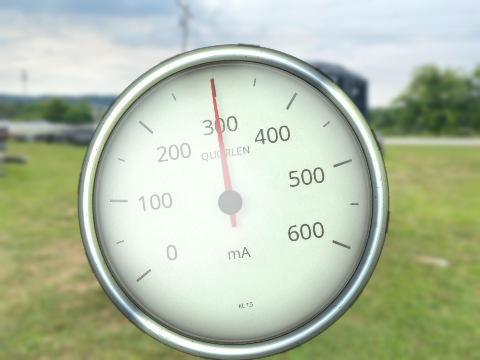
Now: {"value": 300, "unit": "mA"}
